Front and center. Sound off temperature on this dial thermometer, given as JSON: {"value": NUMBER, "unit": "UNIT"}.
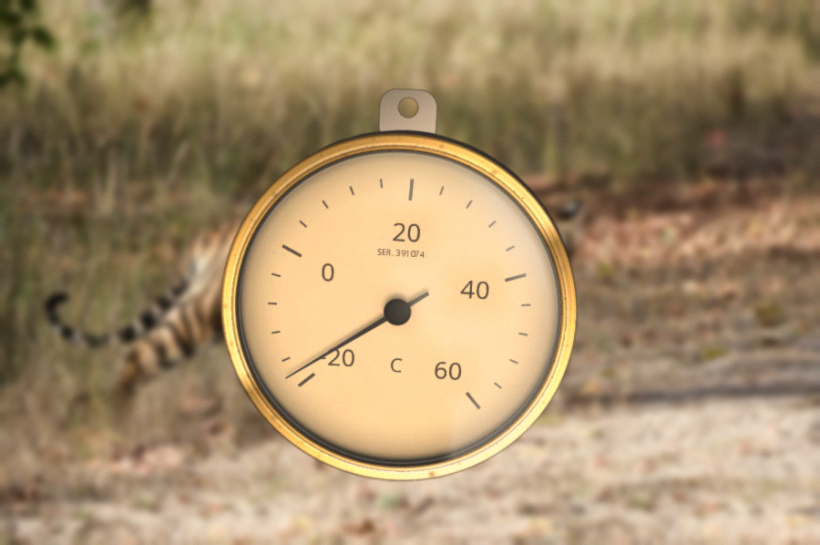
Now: {"value": -18, "unit": "°C"}
